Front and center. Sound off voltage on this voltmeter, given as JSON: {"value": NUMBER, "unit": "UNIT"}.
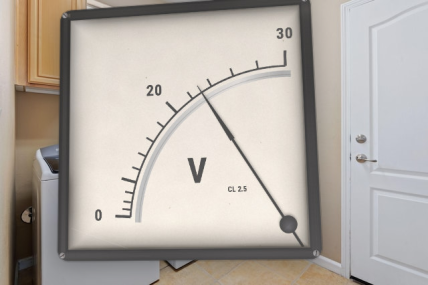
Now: {"value": 23, "unit": "V"}
